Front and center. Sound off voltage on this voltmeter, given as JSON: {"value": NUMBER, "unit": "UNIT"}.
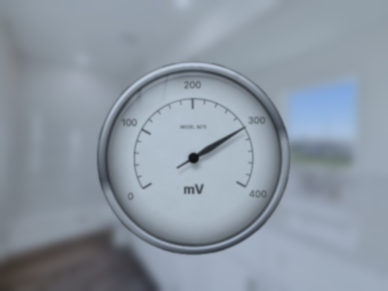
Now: {"value": 300, "unit": "mV"}
